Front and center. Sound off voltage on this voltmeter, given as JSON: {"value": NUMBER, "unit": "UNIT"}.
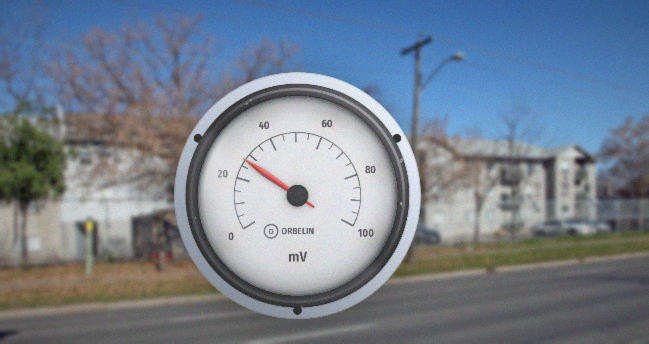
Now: {"value": 27.5, "unit": "mV"}
